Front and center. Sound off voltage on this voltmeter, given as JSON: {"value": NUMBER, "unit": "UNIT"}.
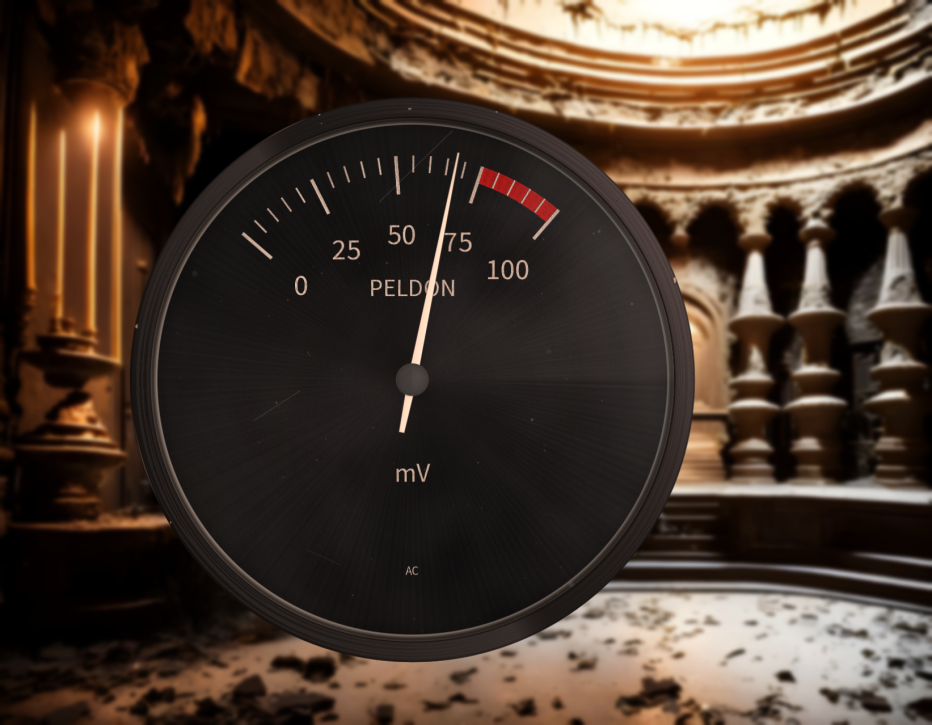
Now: {"value": 67.5, "unit": "mV"}
